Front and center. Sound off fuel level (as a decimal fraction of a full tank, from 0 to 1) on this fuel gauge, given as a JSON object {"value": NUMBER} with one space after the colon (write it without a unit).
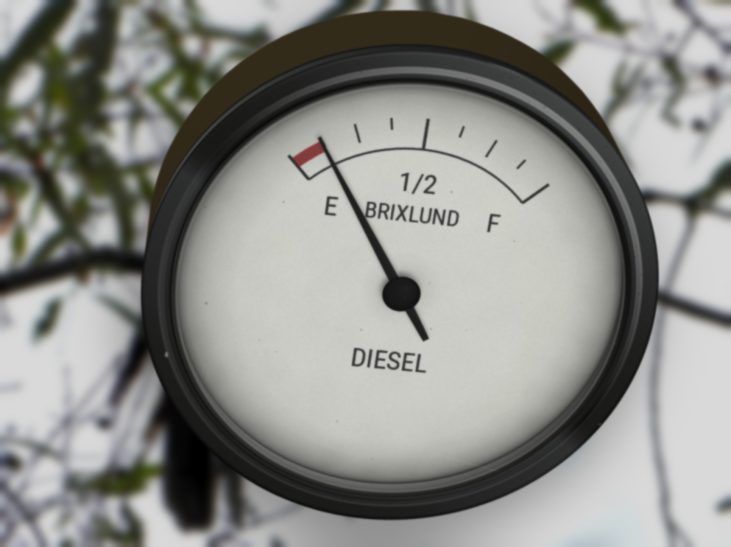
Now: {"value": 0.125}
